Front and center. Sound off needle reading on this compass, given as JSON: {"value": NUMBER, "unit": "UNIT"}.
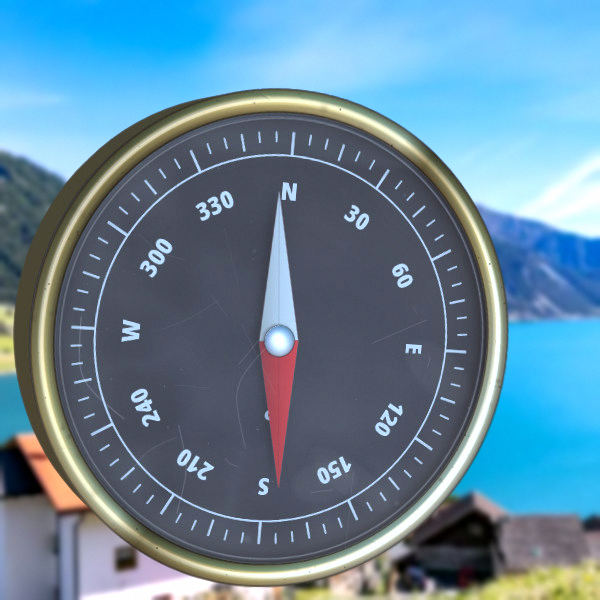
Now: {"value": 175, "unit": "°"}
